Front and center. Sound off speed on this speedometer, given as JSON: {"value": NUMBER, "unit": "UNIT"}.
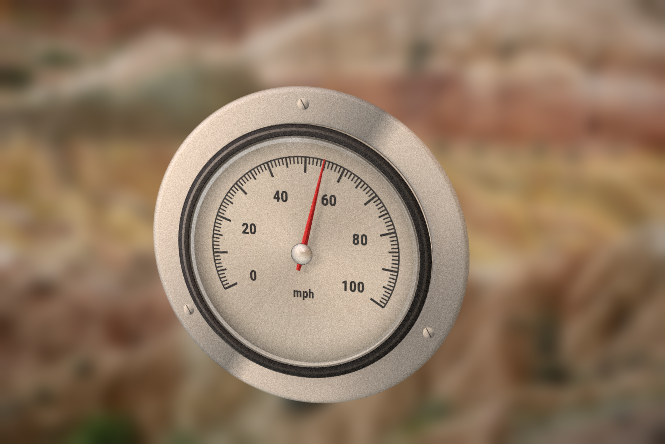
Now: {"value": 55, "unit": "mph"}
